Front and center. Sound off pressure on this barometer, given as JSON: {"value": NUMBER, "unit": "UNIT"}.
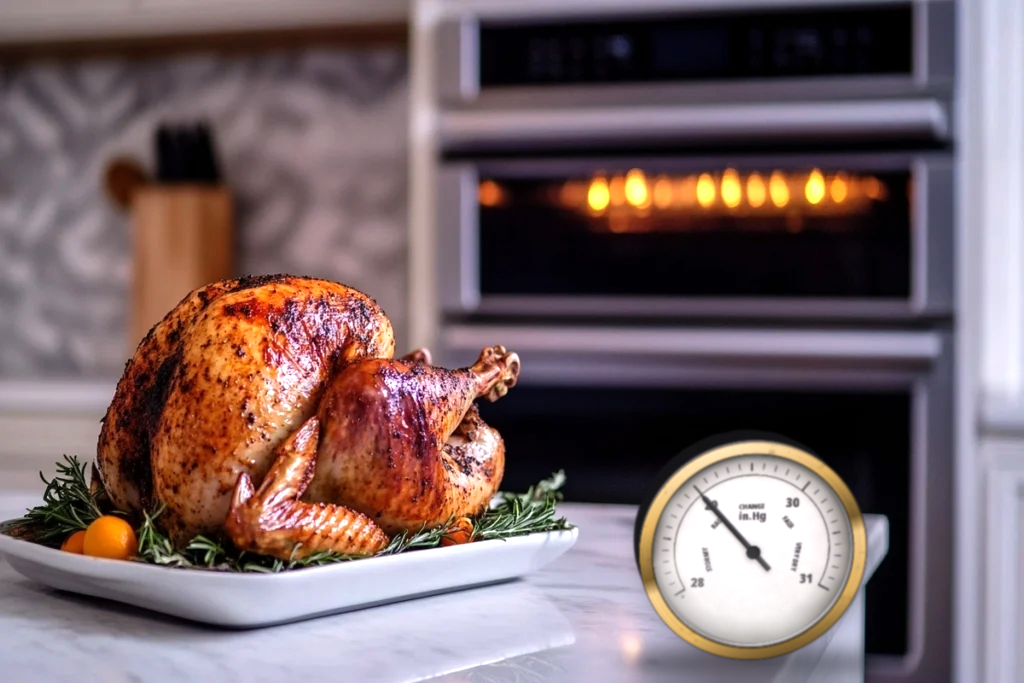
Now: {"value": 29, "unit": "inHg"}
